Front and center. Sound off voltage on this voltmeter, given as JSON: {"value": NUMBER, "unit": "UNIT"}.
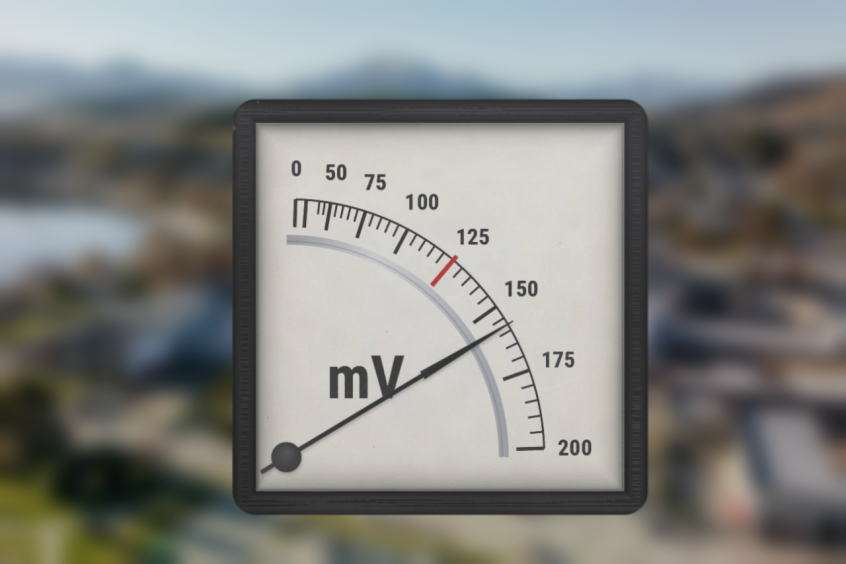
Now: {"value": 157.5, "unit": "mV"}
